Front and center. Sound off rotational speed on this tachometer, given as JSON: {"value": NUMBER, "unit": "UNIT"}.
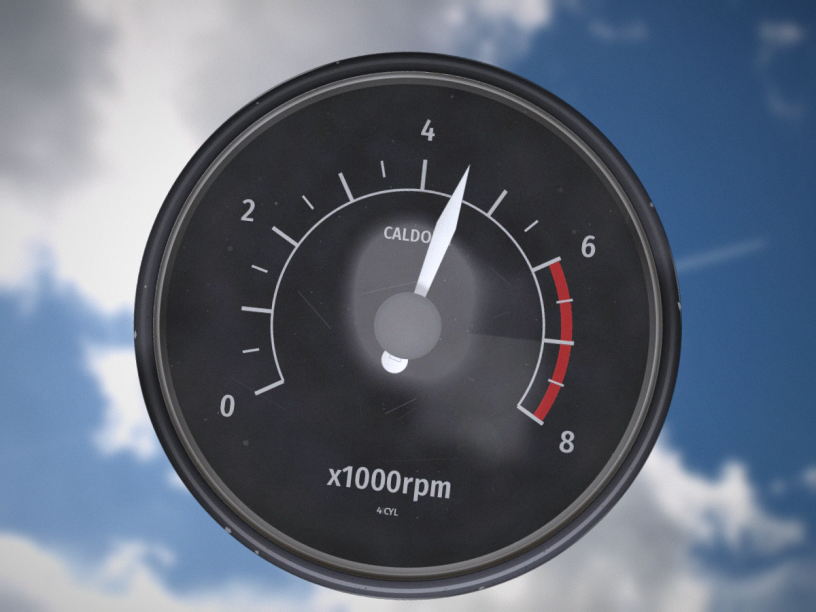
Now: {"value": 4500, "unit": "rpm"}
